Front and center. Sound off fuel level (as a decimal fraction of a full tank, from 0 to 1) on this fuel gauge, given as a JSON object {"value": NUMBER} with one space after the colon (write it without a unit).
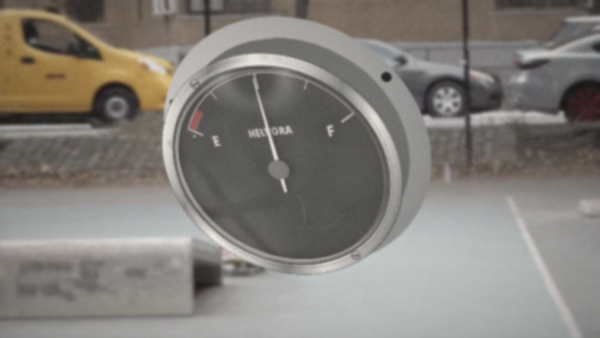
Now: {"value": 0.5}
